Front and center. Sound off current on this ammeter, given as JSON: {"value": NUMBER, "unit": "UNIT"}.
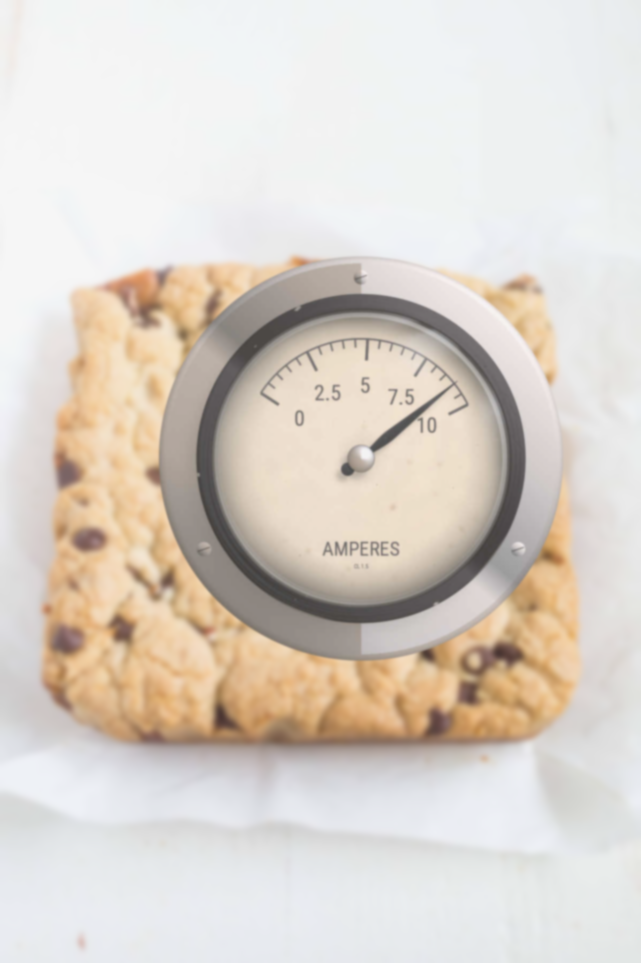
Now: {"value": 9, "unit": "A"}
